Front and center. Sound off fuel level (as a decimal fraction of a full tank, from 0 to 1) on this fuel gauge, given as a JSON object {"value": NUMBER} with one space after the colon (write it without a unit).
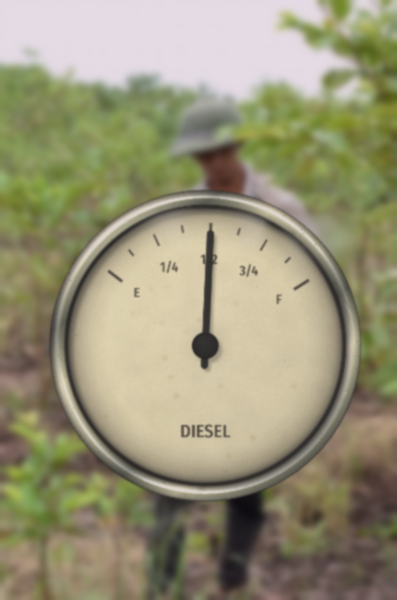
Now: {"value": 0.5}
